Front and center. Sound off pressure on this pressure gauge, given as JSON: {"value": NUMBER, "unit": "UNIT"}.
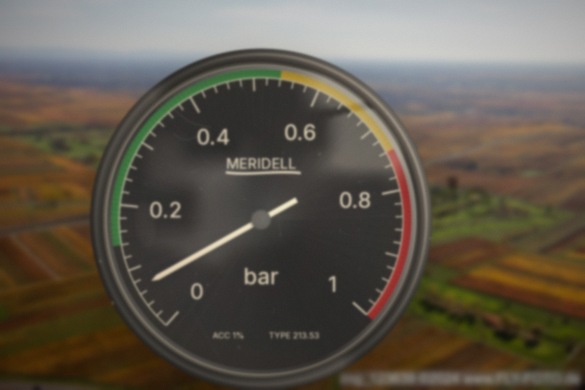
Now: {"value": 0.07, "unit": "bar"}
